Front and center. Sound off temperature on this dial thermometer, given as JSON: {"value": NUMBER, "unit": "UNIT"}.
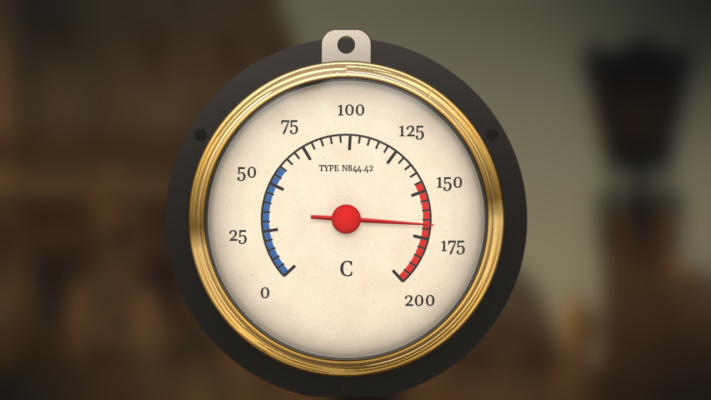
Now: {"value": 167.5, "unit": "°C"}
